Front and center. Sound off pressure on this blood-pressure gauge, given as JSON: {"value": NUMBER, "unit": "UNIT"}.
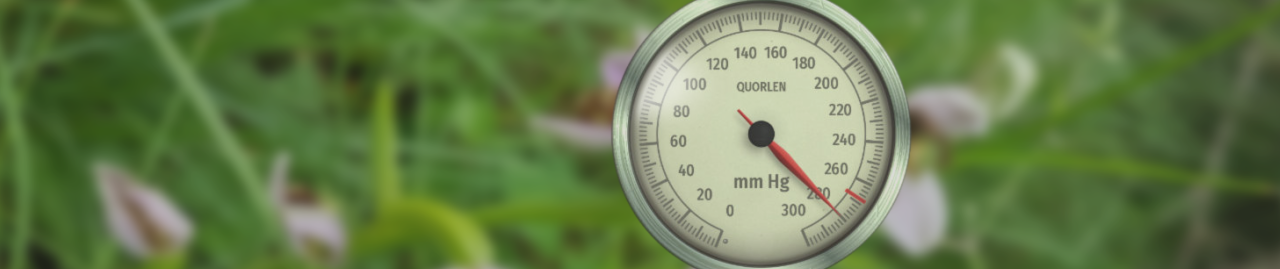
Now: {"value": 280, "unit": "mmHg"}
